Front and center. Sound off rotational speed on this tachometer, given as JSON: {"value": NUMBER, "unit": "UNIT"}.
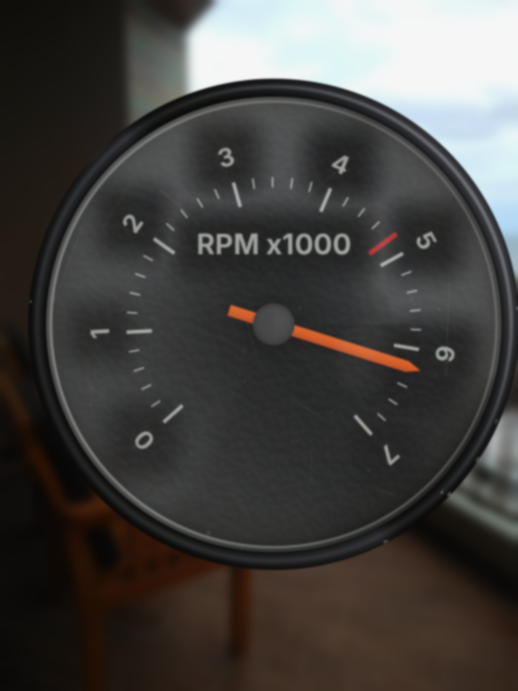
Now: {"value": 6200, "unit": "rpm"}
